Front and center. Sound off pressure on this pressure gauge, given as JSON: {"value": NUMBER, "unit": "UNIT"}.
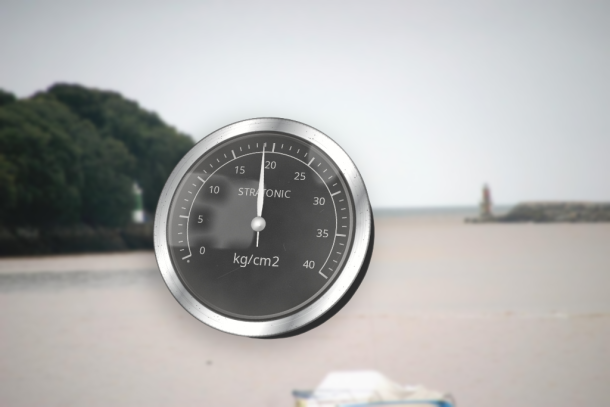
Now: {"value": 19, "unit": "kg/cm²"}
